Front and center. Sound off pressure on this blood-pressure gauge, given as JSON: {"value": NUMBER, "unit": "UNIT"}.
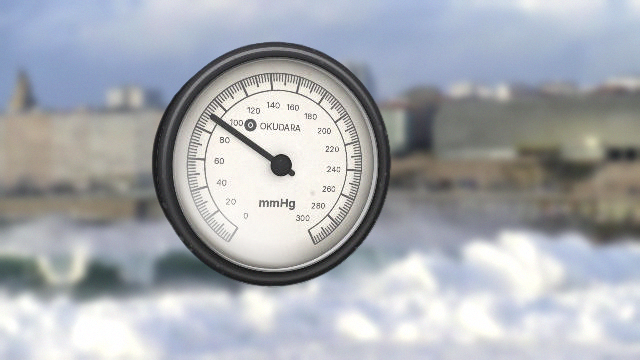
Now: {"value": 90, "unit": "mmHg"}
